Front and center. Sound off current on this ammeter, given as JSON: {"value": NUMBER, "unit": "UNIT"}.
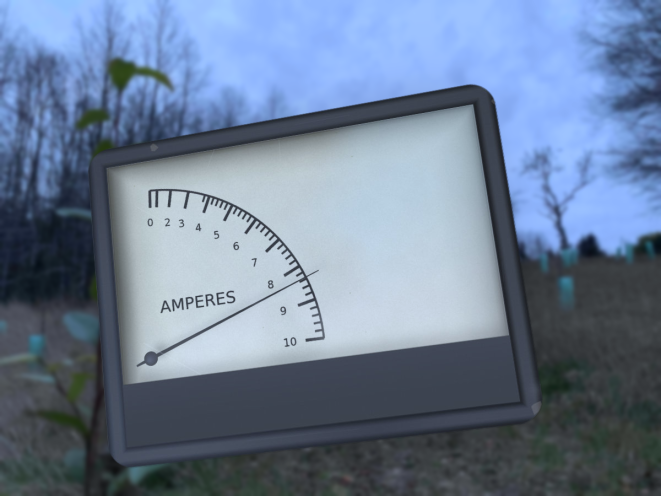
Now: {"value": 8.4, "unit": "A"}
